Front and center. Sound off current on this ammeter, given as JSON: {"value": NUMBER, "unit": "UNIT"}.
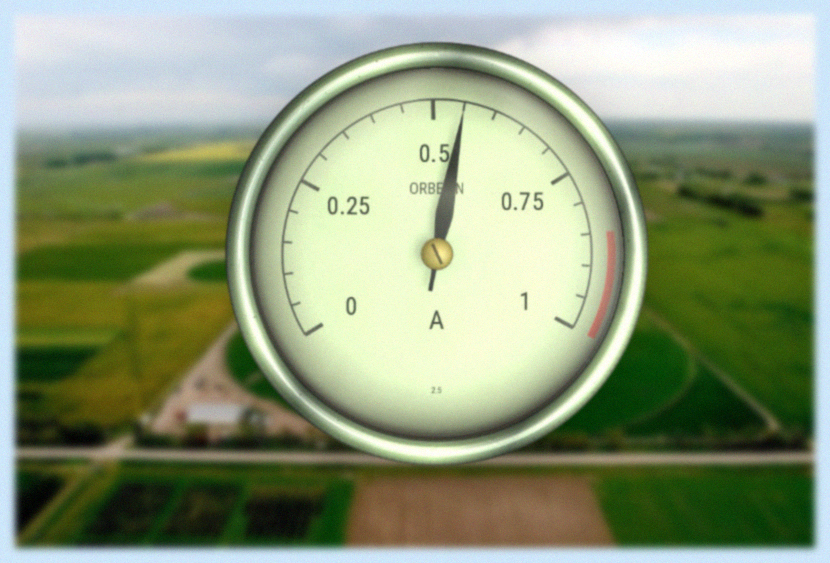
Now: {"value": 0.55, "unit": "A"}
